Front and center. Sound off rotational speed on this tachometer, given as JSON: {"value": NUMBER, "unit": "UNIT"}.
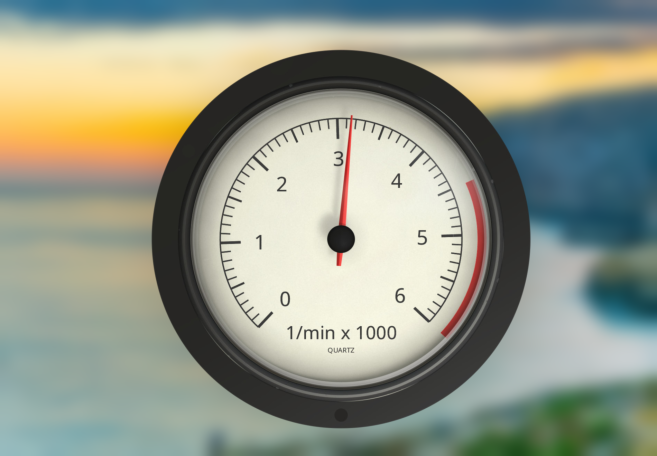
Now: {"value": 3150, "unit": "rpm"}
